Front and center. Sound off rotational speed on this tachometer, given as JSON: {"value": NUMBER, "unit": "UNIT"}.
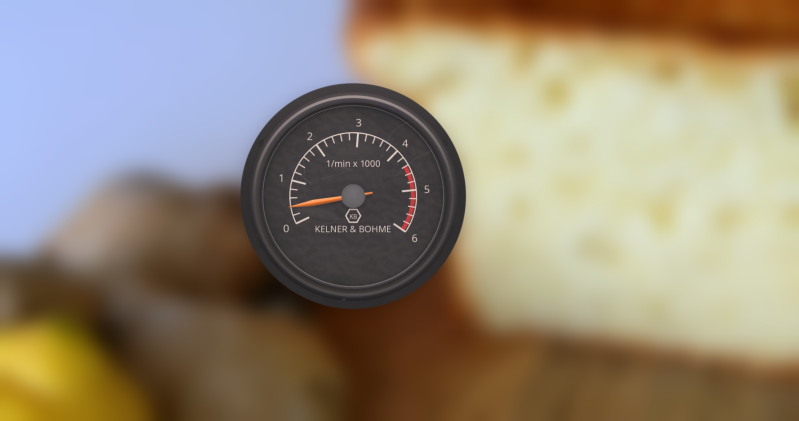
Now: {"value": 400, "unit": "rpm"}
